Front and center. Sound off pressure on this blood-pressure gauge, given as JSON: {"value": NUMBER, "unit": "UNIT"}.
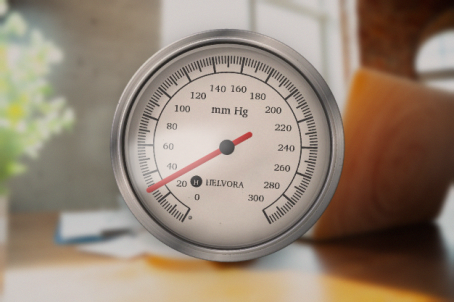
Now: {"value": 30, "unit": "mmHg"}
